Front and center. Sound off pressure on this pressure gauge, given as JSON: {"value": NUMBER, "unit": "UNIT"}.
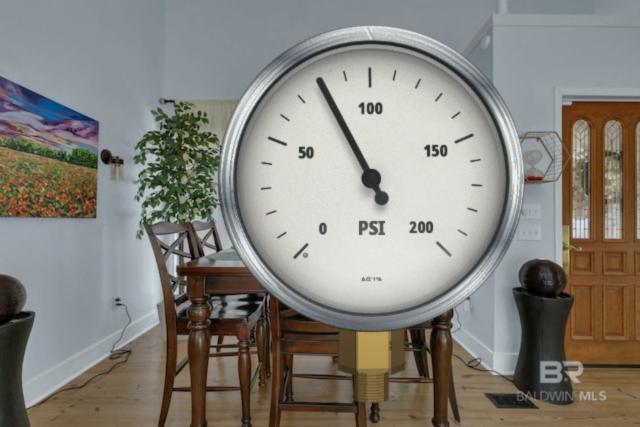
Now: {"value": 80, "unit": "psi"}
